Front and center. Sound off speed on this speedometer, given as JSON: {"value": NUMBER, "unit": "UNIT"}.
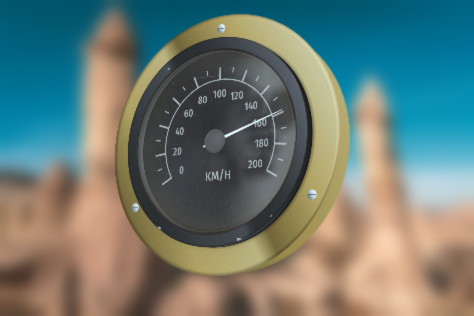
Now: {"value": 160, "unit": "km/h"}
